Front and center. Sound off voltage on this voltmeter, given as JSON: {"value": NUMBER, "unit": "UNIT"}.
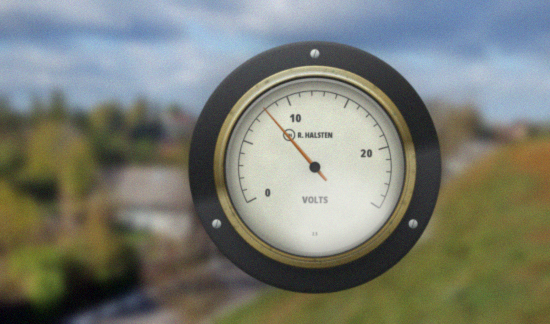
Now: {"value": 8, "unit": "V"}
